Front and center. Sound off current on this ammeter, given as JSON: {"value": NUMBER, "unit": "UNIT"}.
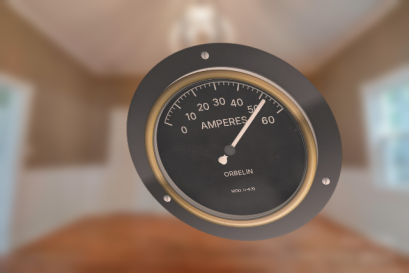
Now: {"value": 52, "unit": "A"}
